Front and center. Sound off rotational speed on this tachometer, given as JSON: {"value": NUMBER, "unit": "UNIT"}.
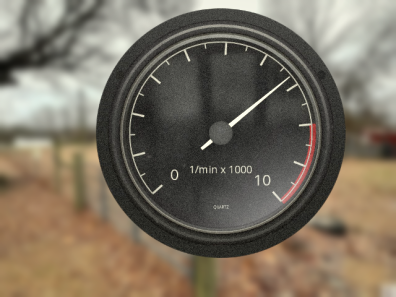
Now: {"value": 6750, "unit": "rpm"}
